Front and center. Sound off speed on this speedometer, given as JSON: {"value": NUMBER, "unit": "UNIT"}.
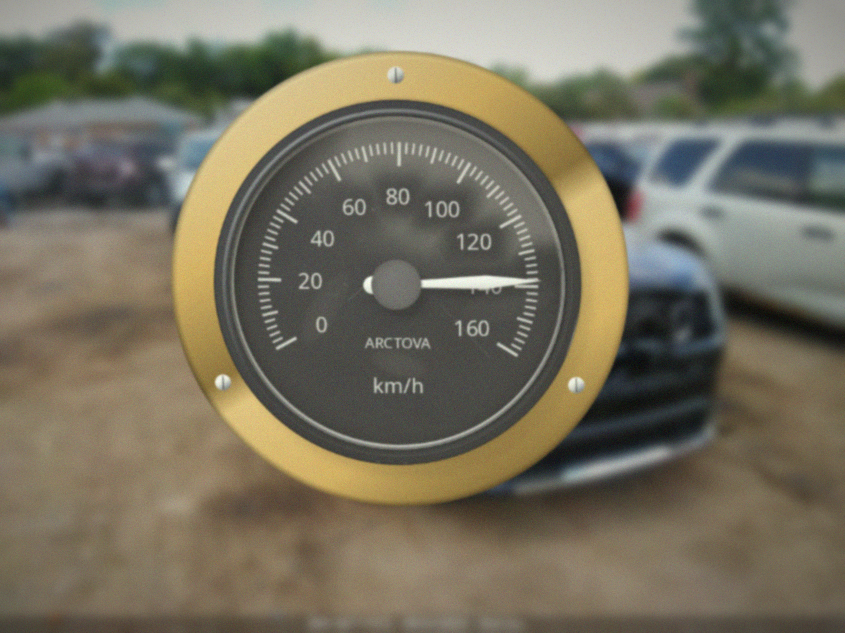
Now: {"value": 138, "unit": "km/h"}
